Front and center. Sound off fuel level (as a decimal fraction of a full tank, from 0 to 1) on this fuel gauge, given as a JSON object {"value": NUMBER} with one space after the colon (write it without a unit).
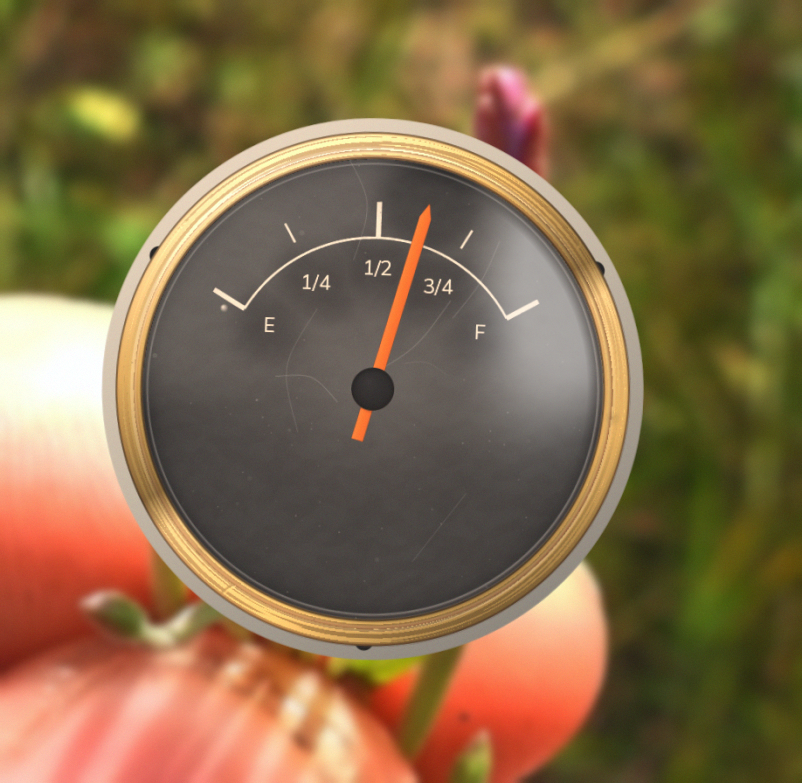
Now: {"value": 0.625}
